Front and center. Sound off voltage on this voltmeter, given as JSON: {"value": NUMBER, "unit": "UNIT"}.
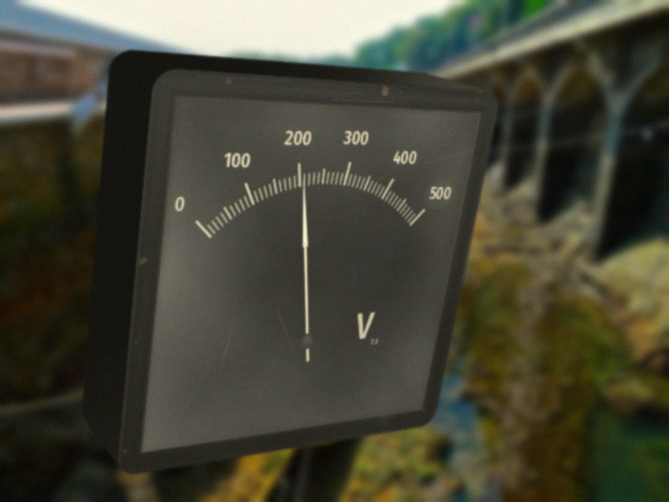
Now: {"value": 200, "unit": "V"}
